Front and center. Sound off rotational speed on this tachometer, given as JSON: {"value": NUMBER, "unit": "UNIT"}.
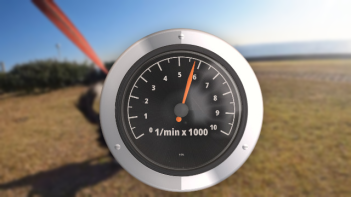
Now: {"value": 5750, "unit": "rpm"}
